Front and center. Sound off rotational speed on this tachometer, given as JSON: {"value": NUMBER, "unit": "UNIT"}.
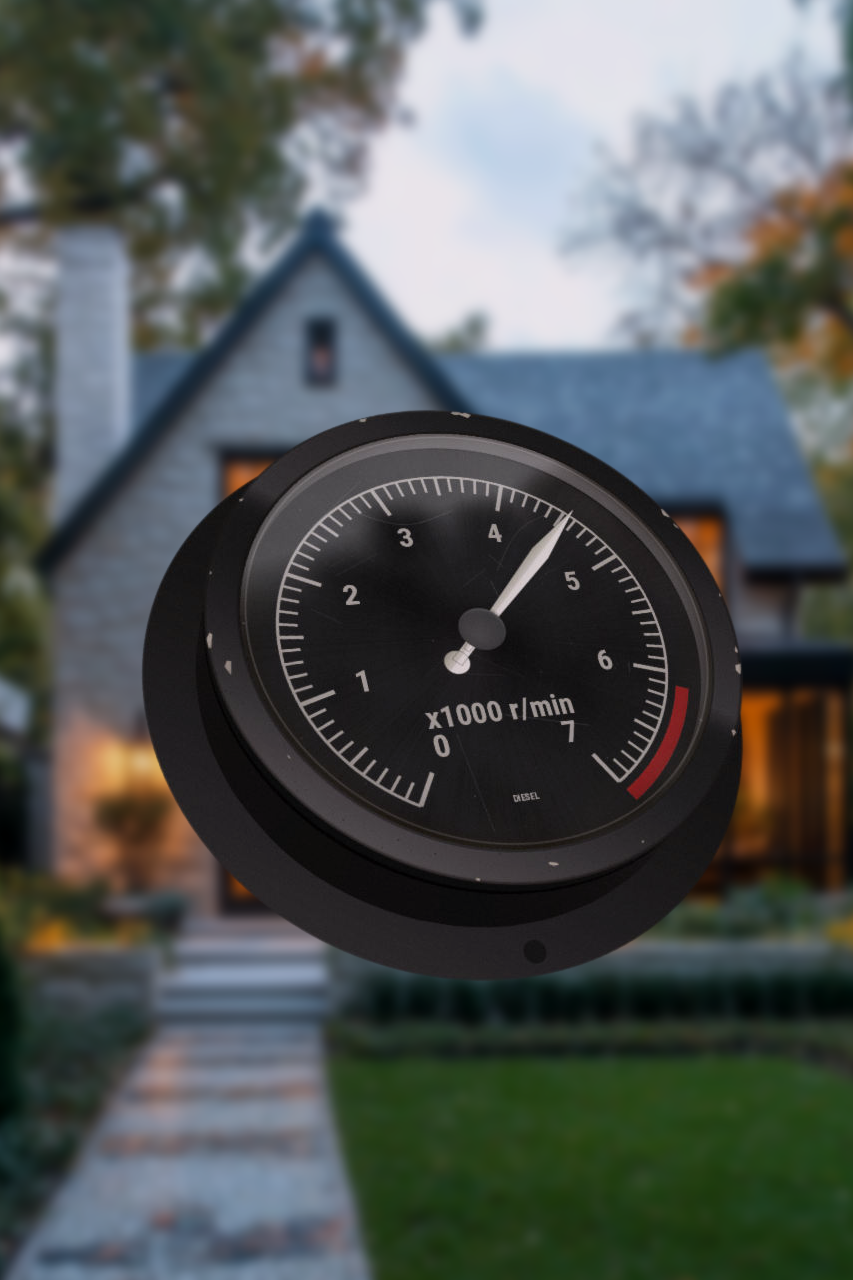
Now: {"value": 4550, "unit": "rpm"}
